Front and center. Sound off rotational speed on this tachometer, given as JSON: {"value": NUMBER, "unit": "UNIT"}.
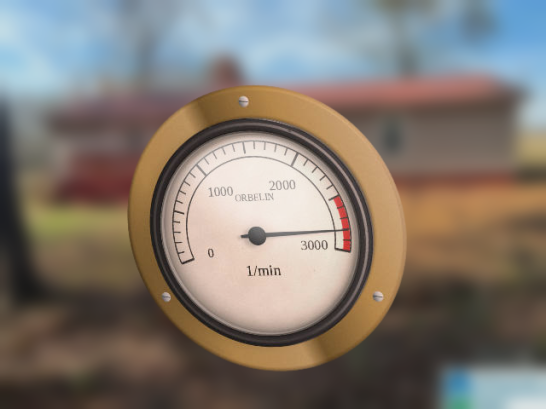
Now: {"value": 2800, "unit": "rpm"}
